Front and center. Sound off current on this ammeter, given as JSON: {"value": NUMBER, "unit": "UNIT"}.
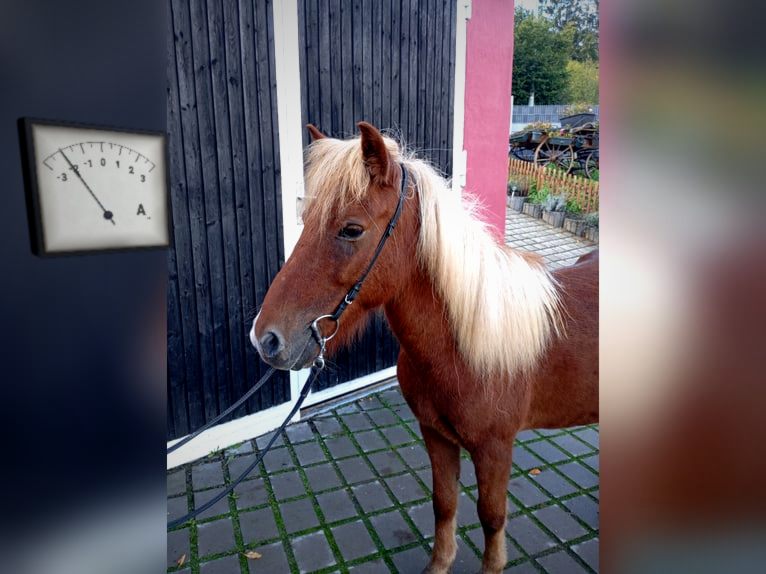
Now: {"value": -2, "unit": "A"}
